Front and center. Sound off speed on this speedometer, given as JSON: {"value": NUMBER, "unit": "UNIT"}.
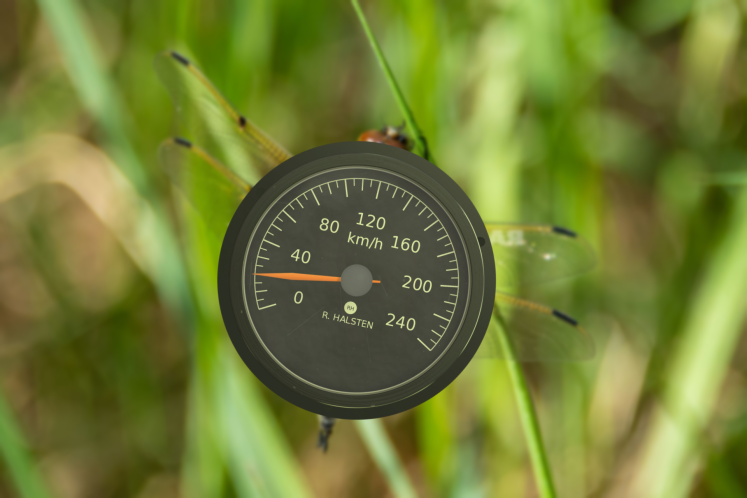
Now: {"value": 20, "unit": "km/h"}
